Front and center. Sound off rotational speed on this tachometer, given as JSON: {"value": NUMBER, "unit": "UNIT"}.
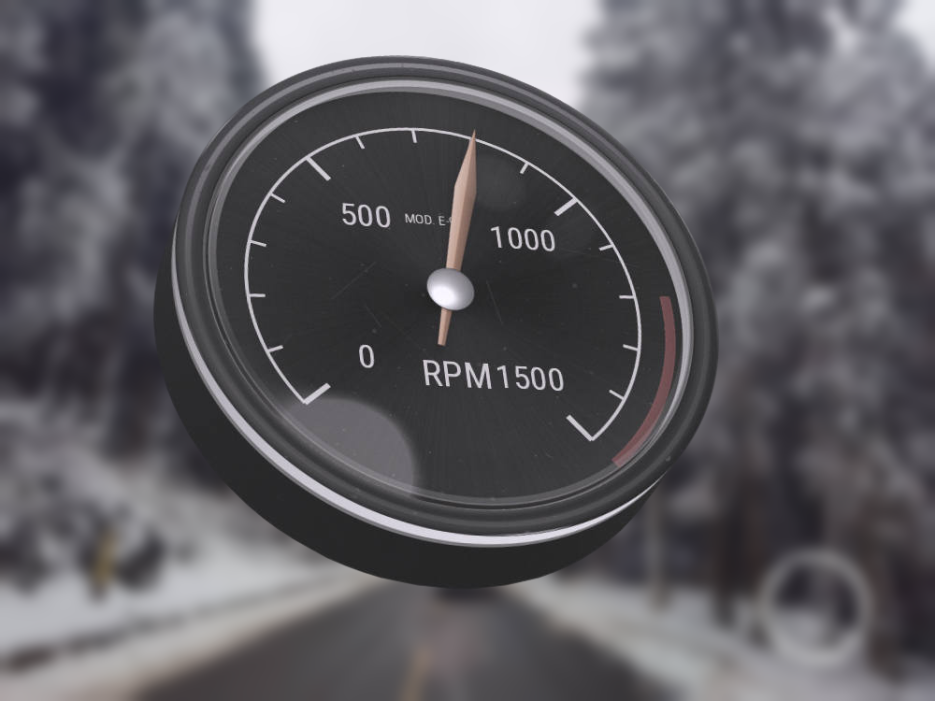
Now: {"value": 800, "unit": "rpm"}
